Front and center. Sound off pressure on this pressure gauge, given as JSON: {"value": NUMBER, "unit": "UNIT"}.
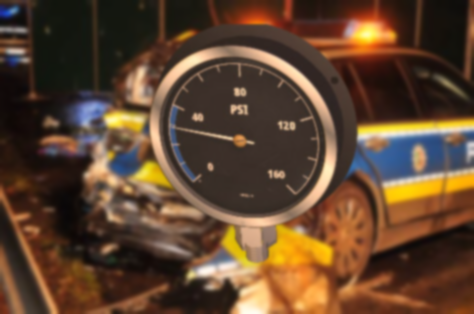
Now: {"value": 30, "unit": "psi"}
